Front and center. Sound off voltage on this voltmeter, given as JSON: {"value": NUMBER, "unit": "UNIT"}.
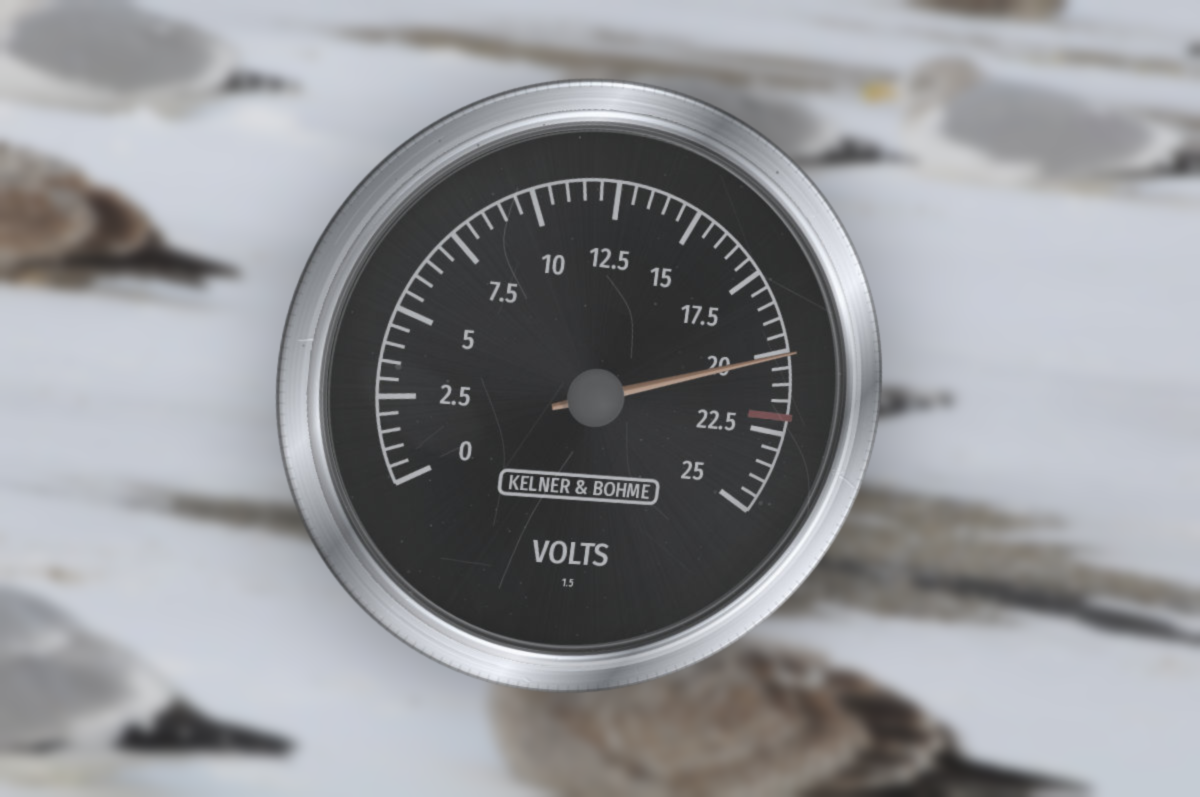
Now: {"value": 20, "unit": "V"}
